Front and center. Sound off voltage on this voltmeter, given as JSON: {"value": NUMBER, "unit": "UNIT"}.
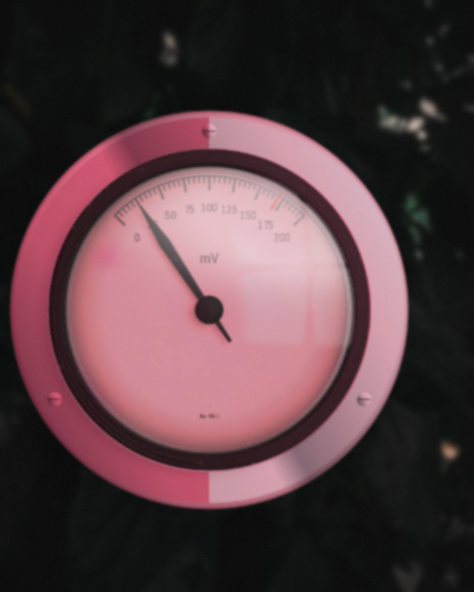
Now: {"value": 25, "unit": "mV"}
